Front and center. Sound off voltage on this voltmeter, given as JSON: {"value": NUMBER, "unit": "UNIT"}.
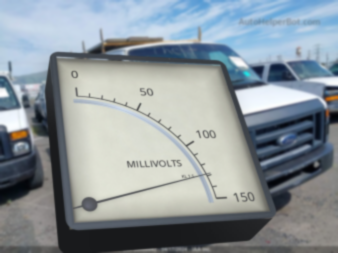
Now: {"value": 130, "unit": "mV"}
